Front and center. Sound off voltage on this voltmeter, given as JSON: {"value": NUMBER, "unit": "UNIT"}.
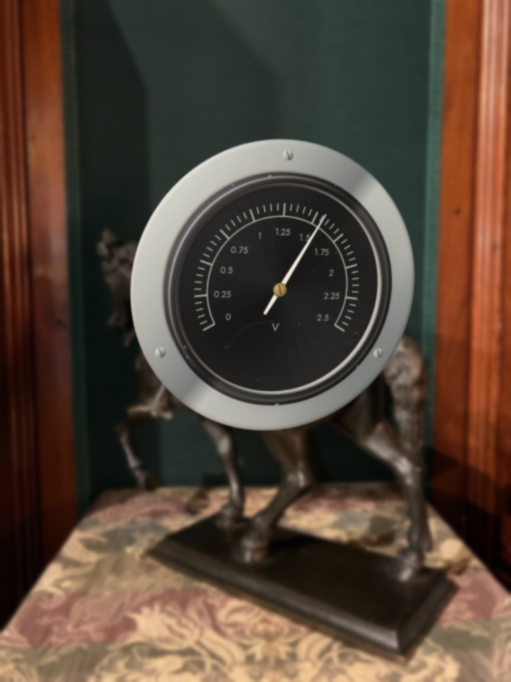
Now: {"value": 1.55, "unit": "V"}
